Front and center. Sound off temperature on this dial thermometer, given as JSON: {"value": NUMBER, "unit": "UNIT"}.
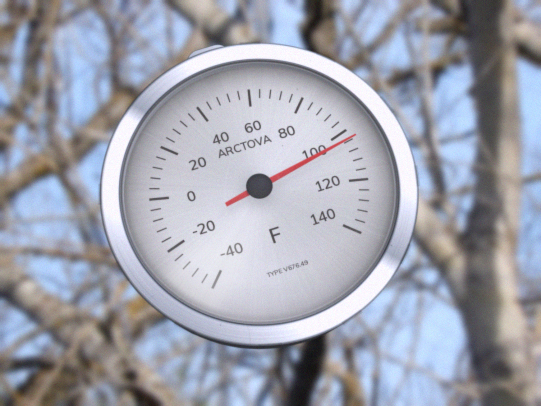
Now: {"value": 104, "unit": "°F"}
